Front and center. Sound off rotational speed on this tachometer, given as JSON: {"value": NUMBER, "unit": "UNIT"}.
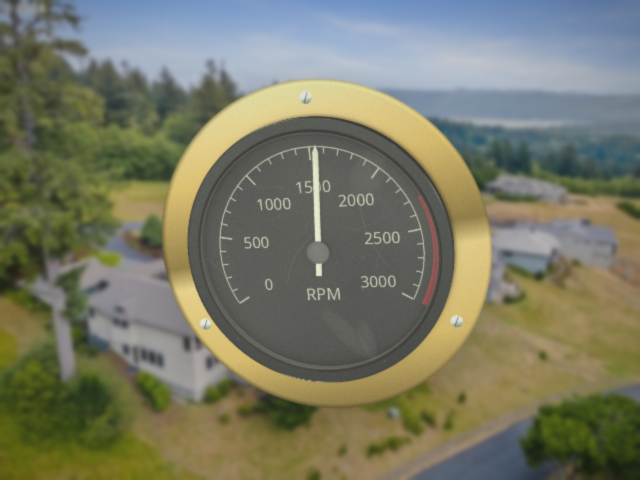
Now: {"value": 1550, "unit": "rpm"}
